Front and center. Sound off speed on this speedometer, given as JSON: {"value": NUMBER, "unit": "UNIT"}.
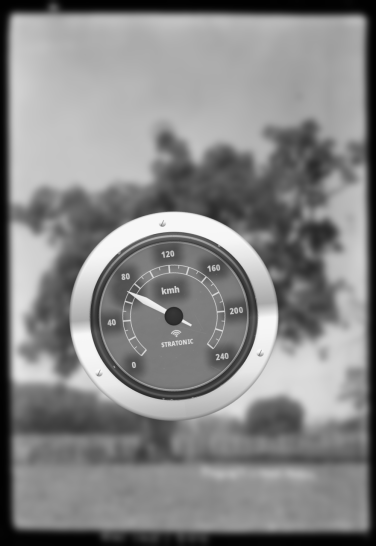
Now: {"value": 70, "unit": "km/h"}
